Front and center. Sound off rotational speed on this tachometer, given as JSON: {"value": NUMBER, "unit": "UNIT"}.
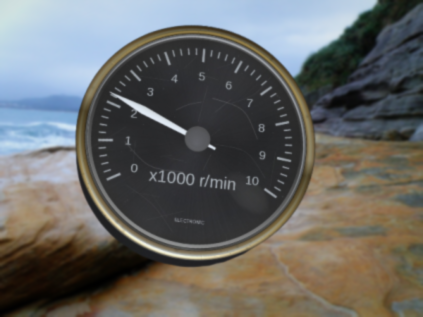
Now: {"value": 2200, "unit": "rpm"}
